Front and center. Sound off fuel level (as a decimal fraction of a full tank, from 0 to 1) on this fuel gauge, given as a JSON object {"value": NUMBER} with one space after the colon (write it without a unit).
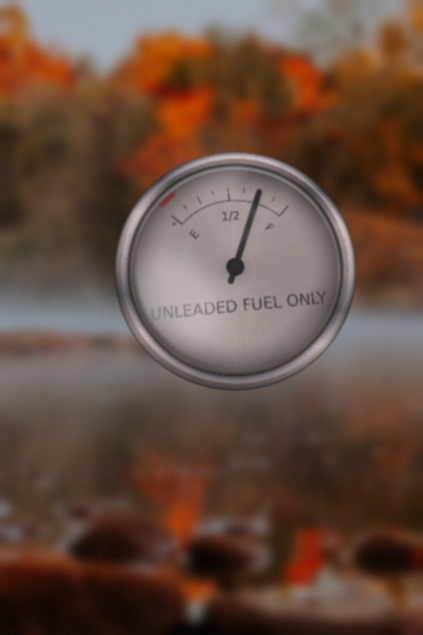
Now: {"value": 0.75}
